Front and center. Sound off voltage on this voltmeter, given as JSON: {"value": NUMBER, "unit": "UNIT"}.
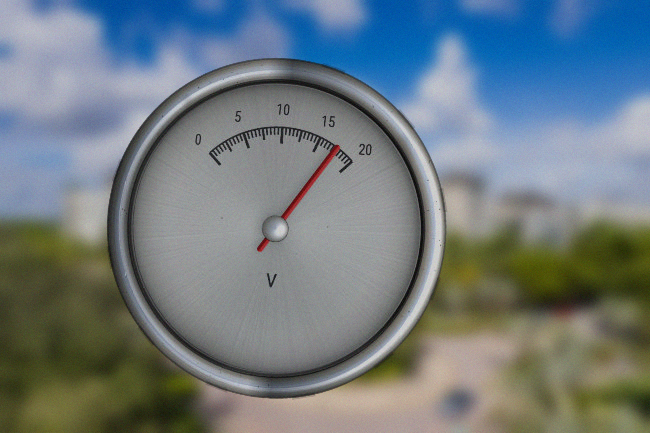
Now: {"value": 17.5, "unit": "V"}
